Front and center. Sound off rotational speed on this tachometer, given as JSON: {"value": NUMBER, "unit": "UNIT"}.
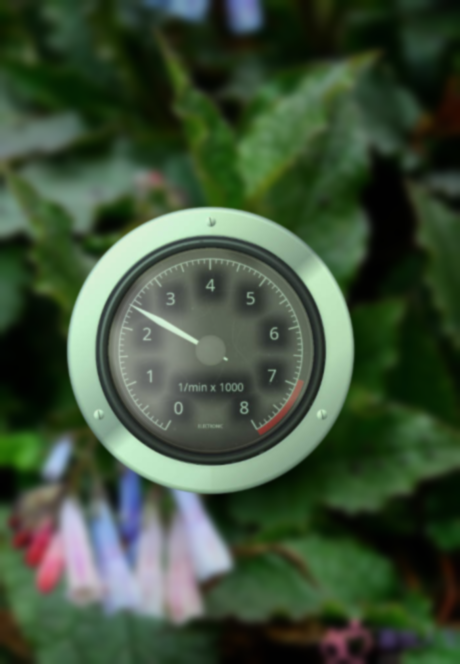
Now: {"value": 2400, "unit": "rpm"}
